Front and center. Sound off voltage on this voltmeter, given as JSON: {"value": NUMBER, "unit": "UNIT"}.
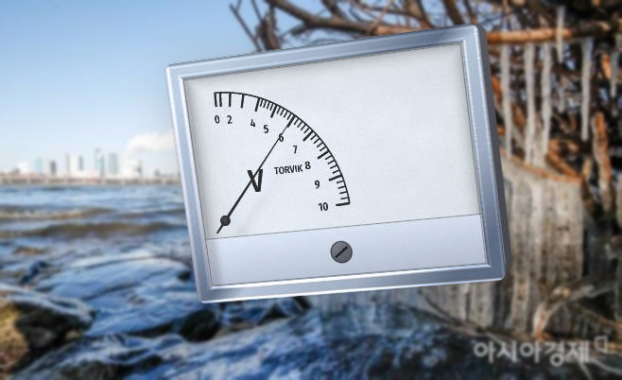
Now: {"value": 6, "unit": "V"}
